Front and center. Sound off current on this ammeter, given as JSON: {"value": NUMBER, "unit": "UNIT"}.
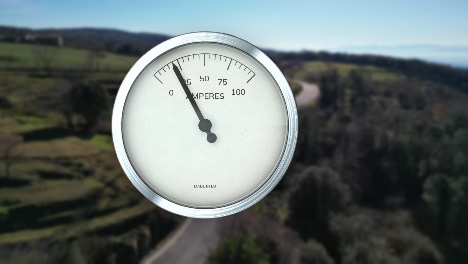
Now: {"value": 20, "unit": "A"}
